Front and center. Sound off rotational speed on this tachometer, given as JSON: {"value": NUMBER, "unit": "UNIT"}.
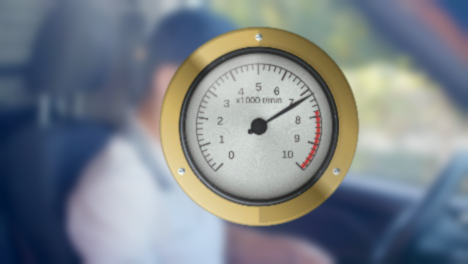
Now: {"value": 7200, "unit": "rpm"}
